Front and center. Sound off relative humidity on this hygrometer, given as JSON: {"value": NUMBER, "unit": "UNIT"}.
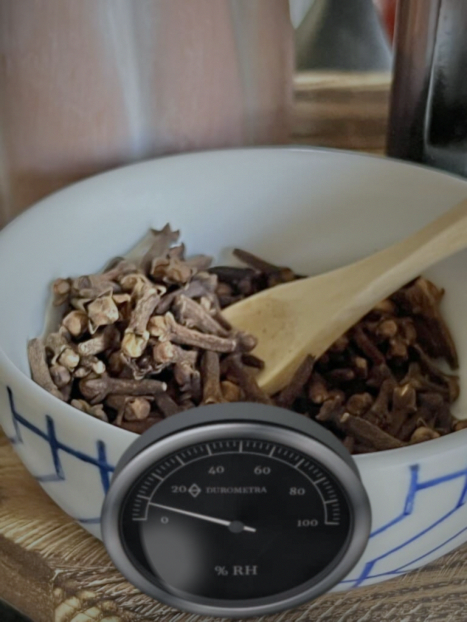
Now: {"value": 10, "unit": "%"}
